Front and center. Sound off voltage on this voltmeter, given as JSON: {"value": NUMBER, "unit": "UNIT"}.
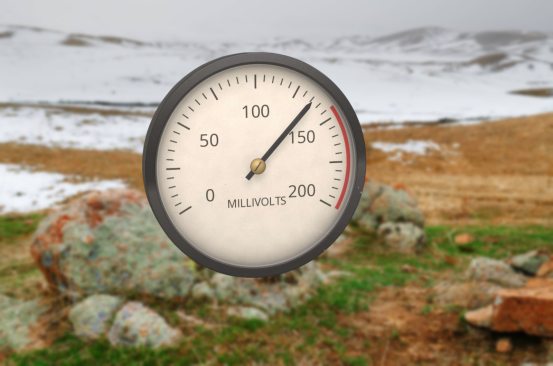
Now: {"value": 135, "unit": "mV"}
